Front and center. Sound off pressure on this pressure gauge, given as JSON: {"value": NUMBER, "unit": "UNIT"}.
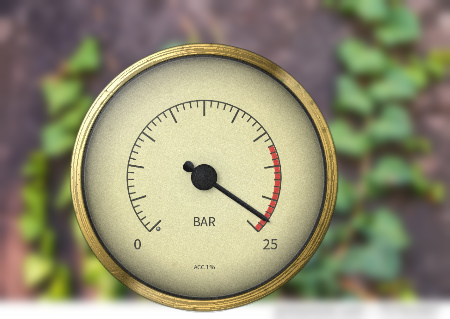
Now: {"value": 24, "unit": "bar"}
